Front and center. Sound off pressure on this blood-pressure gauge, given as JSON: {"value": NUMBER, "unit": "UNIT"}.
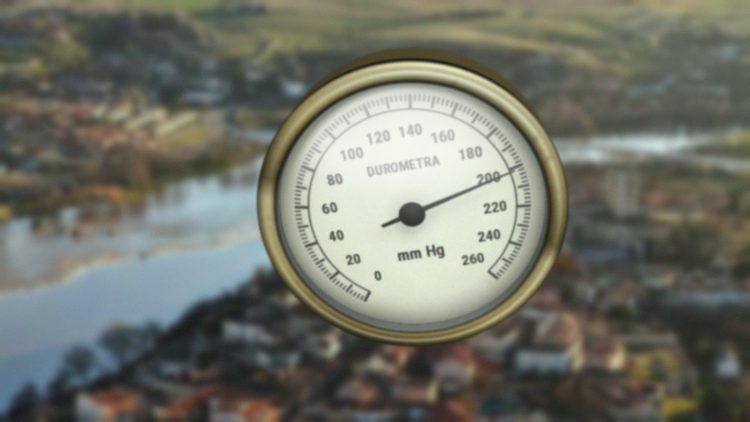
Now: {"value": 200, "unit": "mmHg"}
